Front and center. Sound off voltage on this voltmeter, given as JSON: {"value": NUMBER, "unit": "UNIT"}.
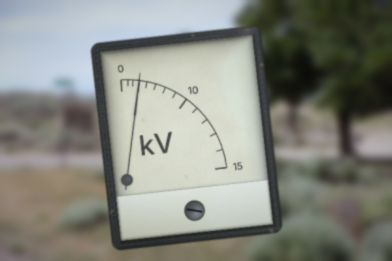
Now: {"value": 5, "unit": "kV"}
